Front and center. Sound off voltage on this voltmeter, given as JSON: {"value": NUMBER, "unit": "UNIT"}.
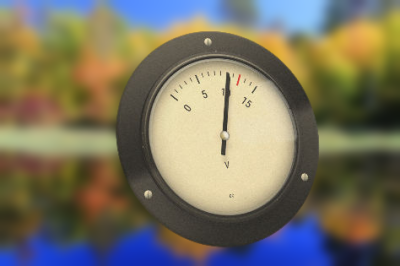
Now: {"value": 10, "unit": "V"}
